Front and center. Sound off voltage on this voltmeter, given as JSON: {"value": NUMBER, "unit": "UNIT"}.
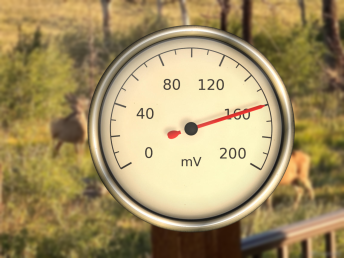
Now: {"value": 160, "unit": "mV"}
